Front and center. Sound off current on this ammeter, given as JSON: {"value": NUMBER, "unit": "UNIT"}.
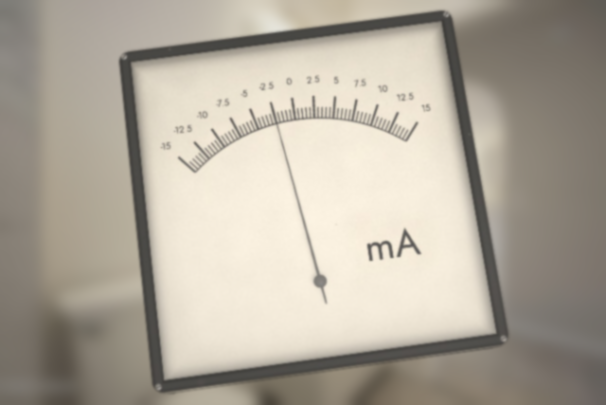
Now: {"value": -2.5, "unit": "mA"}
